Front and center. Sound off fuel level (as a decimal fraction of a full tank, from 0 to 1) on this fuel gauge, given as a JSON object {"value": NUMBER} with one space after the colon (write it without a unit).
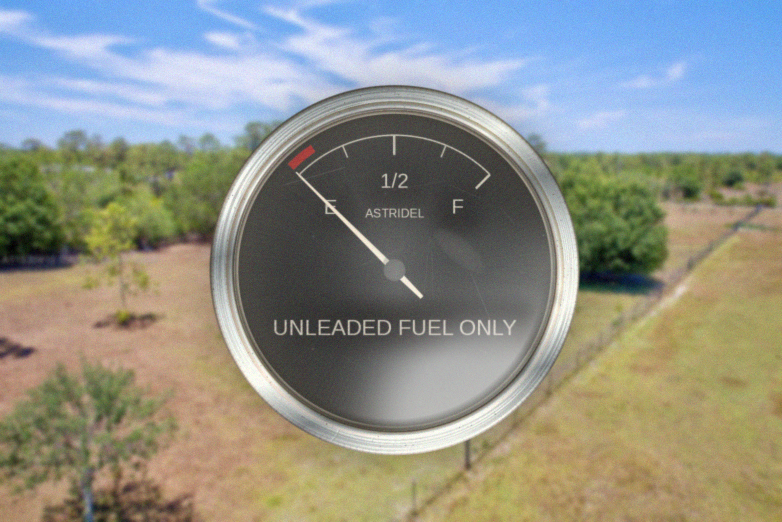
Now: {"value": 0}
